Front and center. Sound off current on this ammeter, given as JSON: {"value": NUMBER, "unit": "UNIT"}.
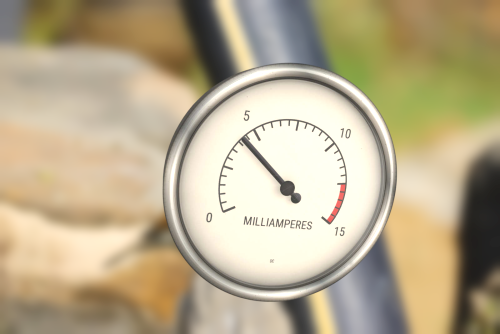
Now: {"value": 4.25, "unit": "mA"}
